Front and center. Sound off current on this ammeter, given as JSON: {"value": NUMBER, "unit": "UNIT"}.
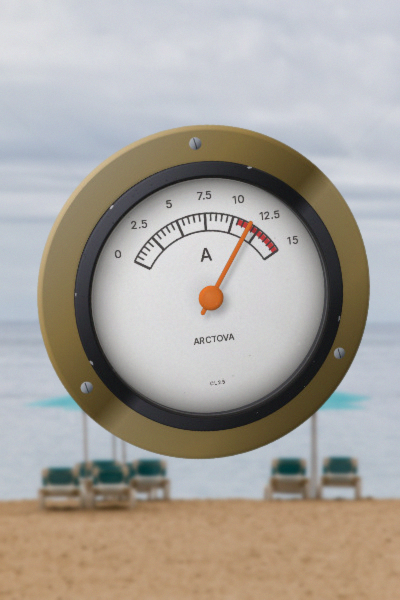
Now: {"value": 11.5, "unit": "A"}
